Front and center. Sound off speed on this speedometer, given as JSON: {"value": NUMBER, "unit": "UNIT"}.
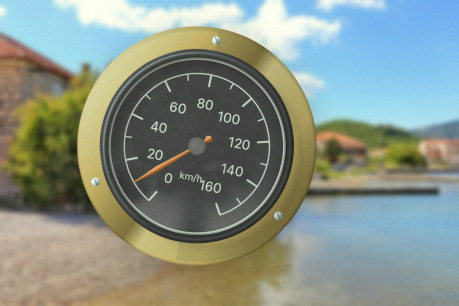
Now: {"value": 10, "unit": "km/h"}
